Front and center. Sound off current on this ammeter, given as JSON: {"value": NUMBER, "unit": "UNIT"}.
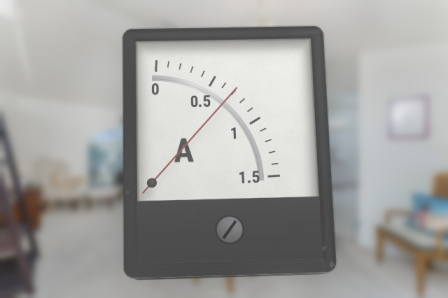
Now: {"value": 0.7, "unit": "A"}
